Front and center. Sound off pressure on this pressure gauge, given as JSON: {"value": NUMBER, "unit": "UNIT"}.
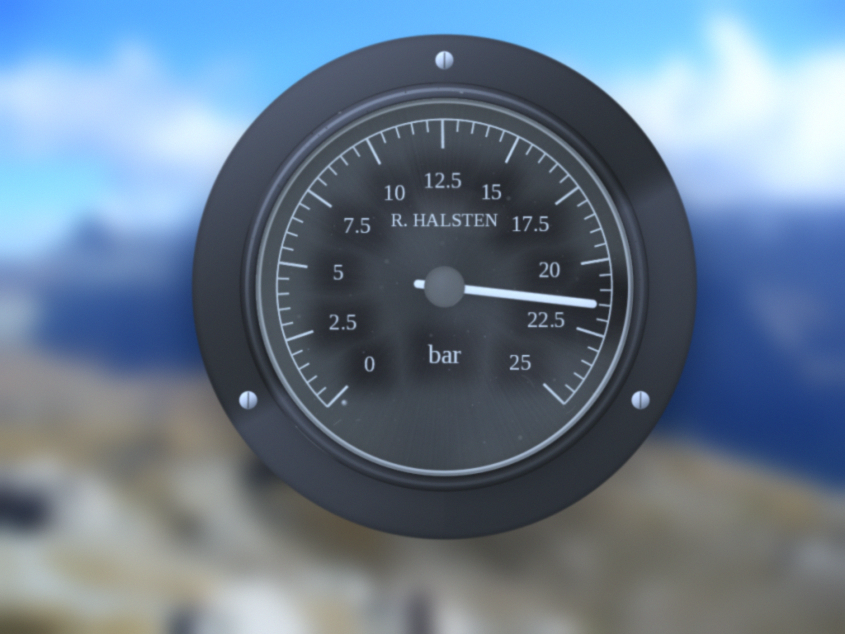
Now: {"value": 21.5, "unit": "bar"}
